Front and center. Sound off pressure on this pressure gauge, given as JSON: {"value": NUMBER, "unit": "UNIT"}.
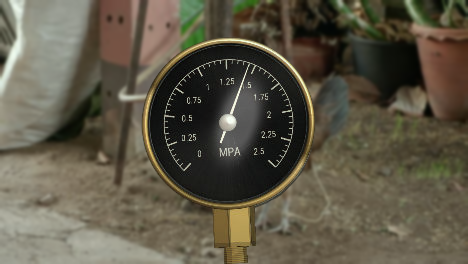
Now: {"value": 1.45, "unit": "MPa"}
